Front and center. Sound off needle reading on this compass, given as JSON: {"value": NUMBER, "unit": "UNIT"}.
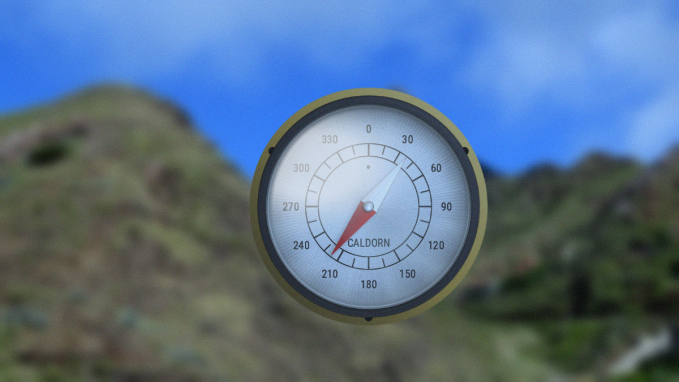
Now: {"value": 217.5, "unit": "°"}
